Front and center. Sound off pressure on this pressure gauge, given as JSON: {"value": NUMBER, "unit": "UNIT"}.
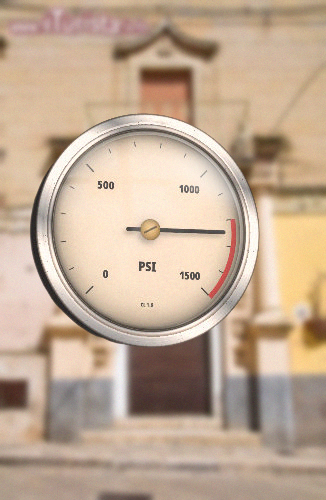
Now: {"value": 1250, "unit": "psi"}
